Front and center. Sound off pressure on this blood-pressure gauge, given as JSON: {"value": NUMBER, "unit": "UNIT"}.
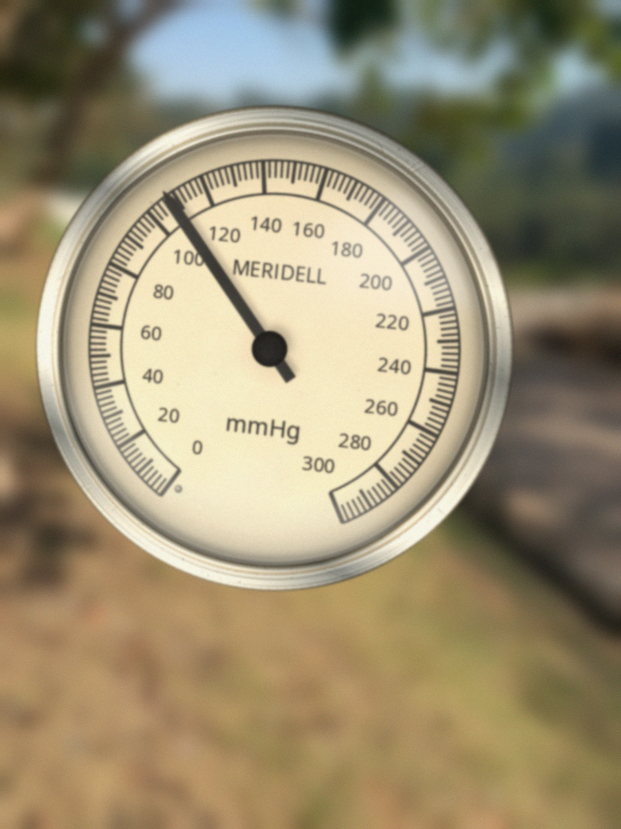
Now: {"value": 108, "unit": "mmHg"}
